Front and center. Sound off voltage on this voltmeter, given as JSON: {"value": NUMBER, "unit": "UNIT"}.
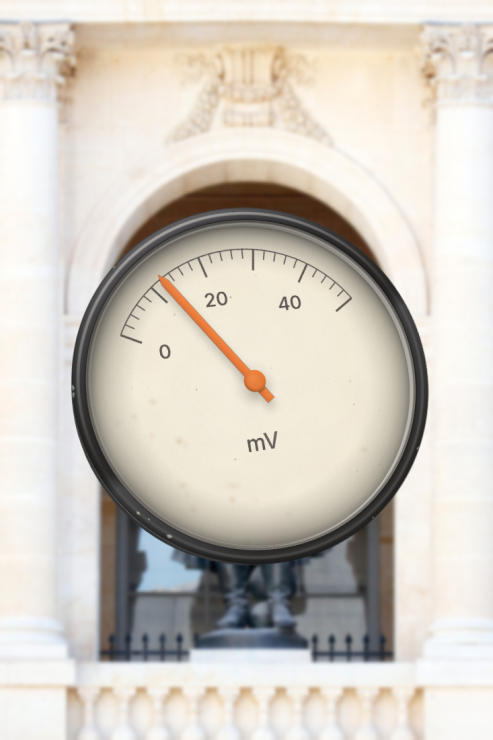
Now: {"value": 12, "unit": "mV"}
